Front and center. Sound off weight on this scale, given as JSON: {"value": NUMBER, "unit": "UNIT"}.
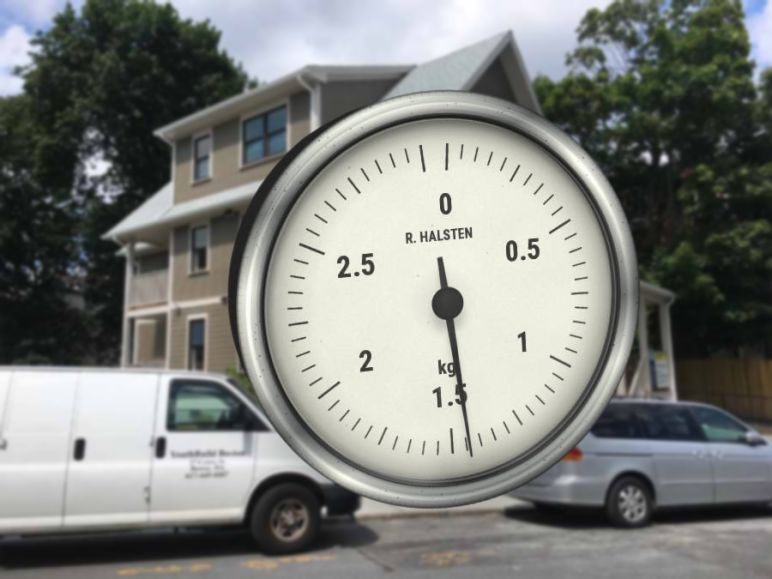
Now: {"value": 1.45, "unit": "kg"}
